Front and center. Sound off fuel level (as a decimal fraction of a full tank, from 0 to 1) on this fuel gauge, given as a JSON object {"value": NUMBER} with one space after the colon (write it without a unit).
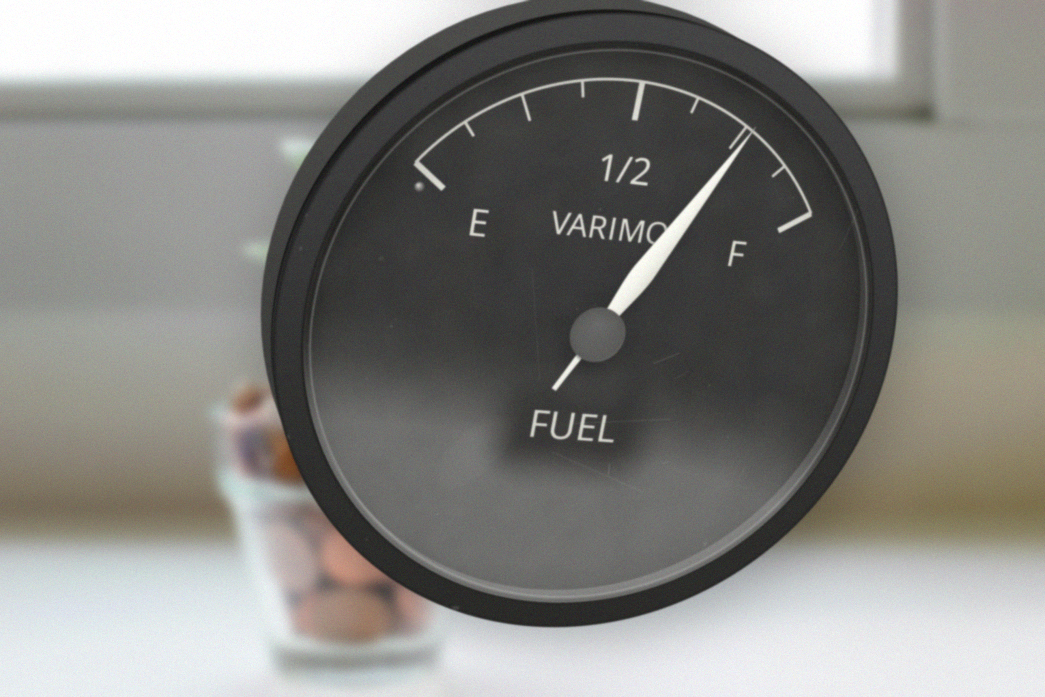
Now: {"value": 0.75}
